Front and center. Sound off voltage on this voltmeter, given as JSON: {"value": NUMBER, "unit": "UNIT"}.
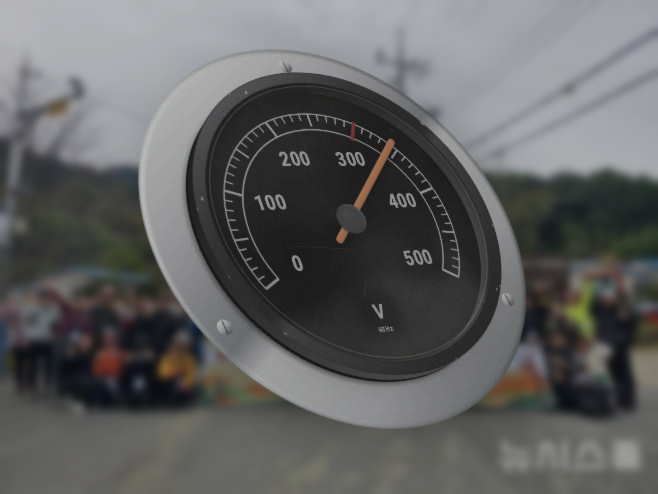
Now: {"value": 340, "unit": "V"}
